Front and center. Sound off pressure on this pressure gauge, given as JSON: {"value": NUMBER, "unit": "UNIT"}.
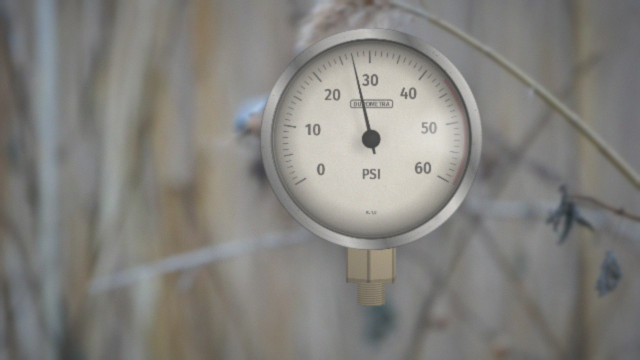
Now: {"value": 27, "unit": "psi"}
